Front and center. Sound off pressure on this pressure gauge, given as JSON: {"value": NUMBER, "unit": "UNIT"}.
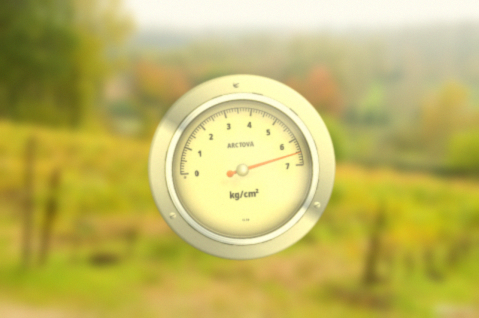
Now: {"value": 6.5, "unit": "kg/cm²"}
